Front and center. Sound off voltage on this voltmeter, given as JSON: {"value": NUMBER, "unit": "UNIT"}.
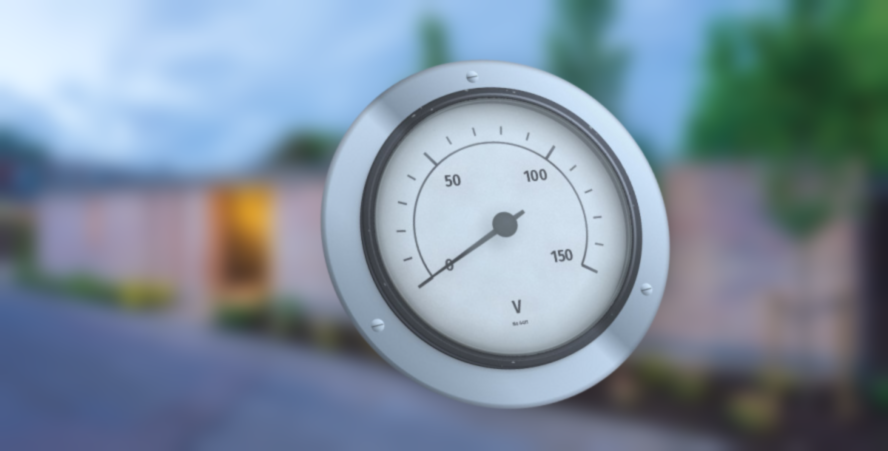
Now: {"value": 0, "unit": "V"}
